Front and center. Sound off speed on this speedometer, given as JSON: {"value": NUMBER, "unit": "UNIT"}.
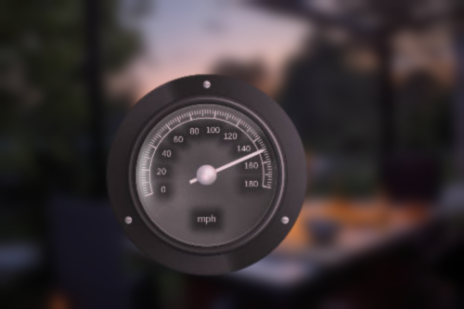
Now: {"value": 150, "unit": "mph"}
